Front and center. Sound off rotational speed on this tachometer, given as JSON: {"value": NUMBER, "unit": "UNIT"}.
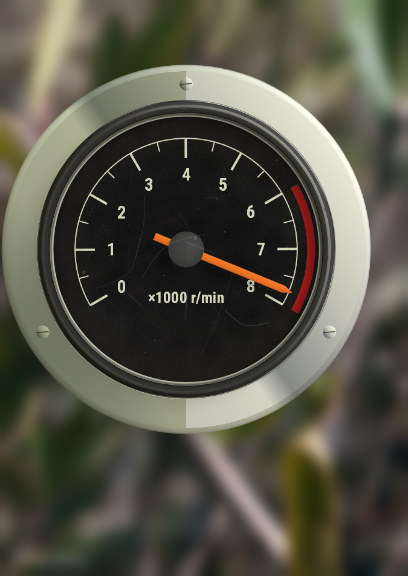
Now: {"value": 7750, "unit": "rpm"}
